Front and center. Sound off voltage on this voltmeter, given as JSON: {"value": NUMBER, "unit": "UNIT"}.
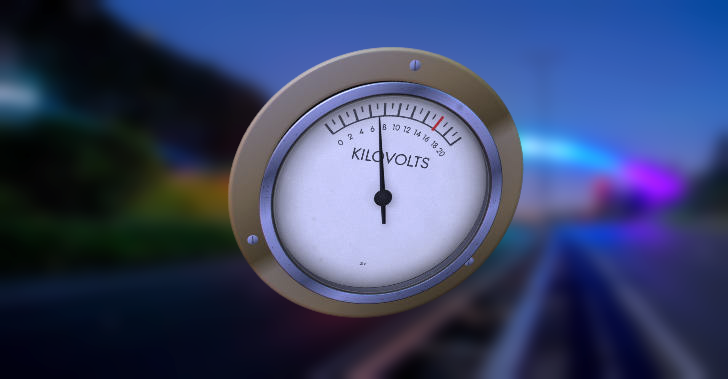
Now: {"value": 7, "unit": "kV"}
